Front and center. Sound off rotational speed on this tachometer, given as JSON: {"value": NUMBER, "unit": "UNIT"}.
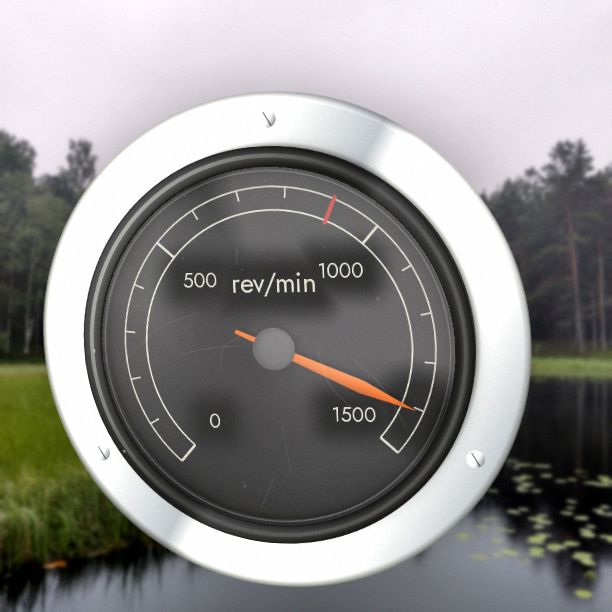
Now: {"value": 1400, "unit": "rpm"}
